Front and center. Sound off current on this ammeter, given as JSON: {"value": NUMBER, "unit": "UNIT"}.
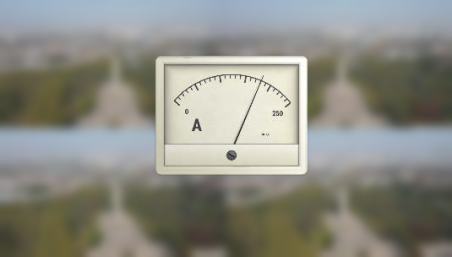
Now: {"value": 180, "unit": "A"}
